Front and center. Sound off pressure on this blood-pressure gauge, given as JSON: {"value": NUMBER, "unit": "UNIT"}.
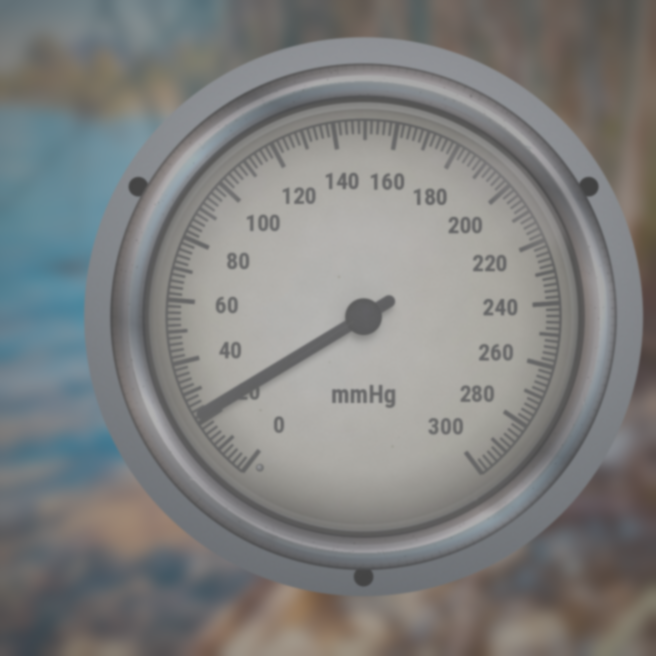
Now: {"value": 22, "unit": "mmHg"}
